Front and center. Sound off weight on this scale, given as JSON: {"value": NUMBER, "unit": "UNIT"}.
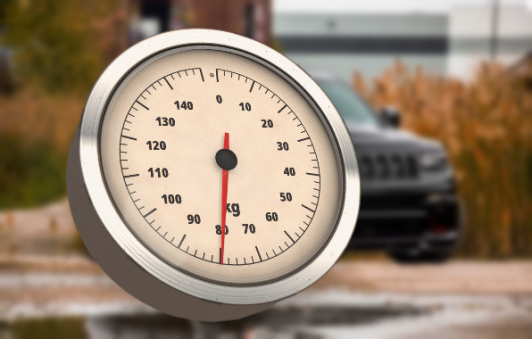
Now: {"value": 80, "unit": "kg"}
